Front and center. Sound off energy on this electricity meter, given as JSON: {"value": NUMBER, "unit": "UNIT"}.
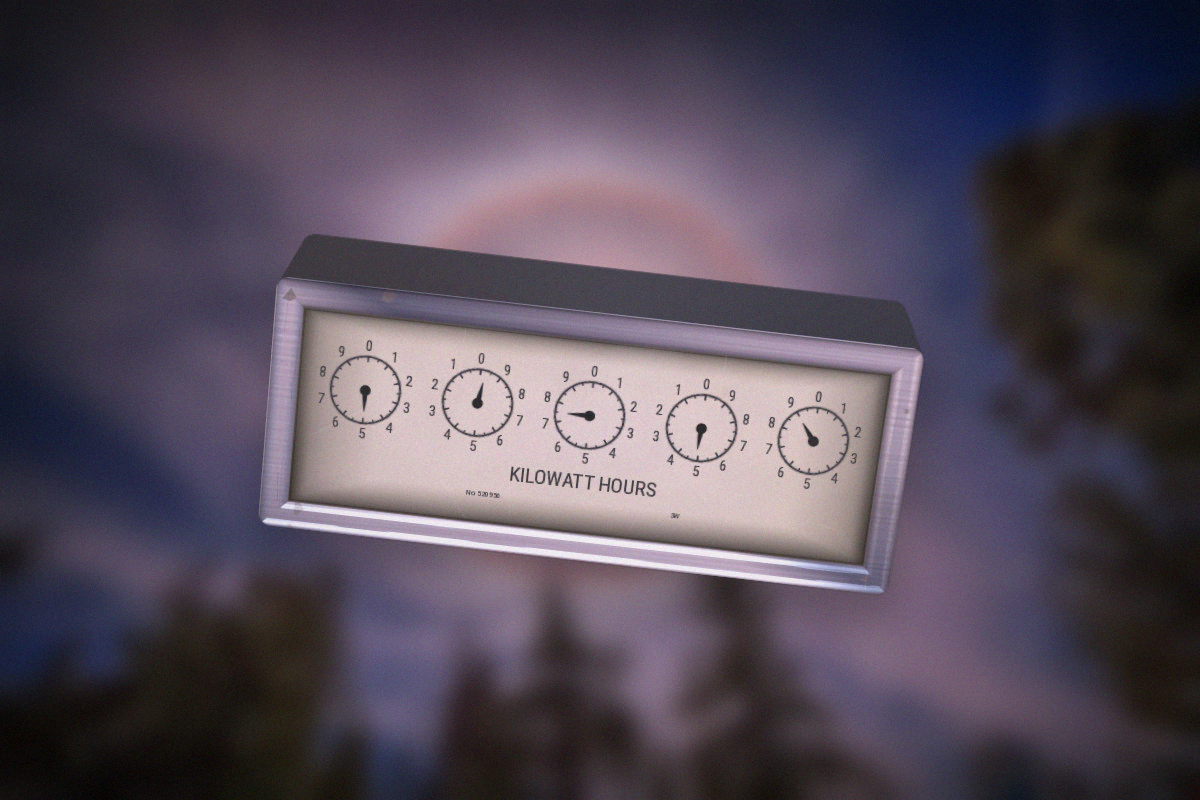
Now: {"value": 49749, "unit": "kWh"}
